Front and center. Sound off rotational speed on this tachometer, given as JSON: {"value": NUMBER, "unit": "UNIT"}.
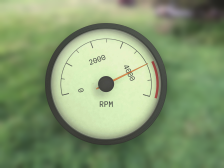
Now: {"value": 4000, "unit": "rpm"}
